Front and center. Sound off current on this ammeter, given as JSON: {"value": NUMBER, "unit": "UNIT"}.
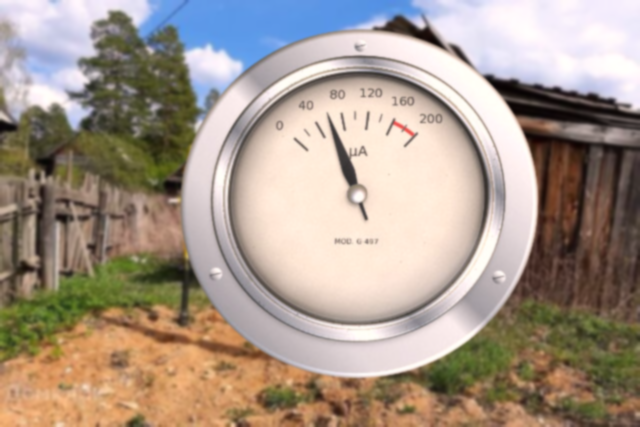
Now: {"value": 60, "unit": "µA"}
